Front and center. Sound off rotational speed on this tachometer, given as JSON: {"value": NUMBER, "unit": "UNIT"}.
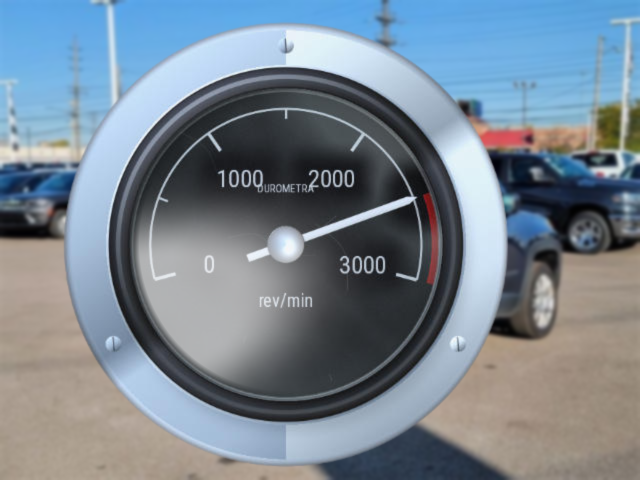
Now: {"value": 2500, "unit": "rpm"}
